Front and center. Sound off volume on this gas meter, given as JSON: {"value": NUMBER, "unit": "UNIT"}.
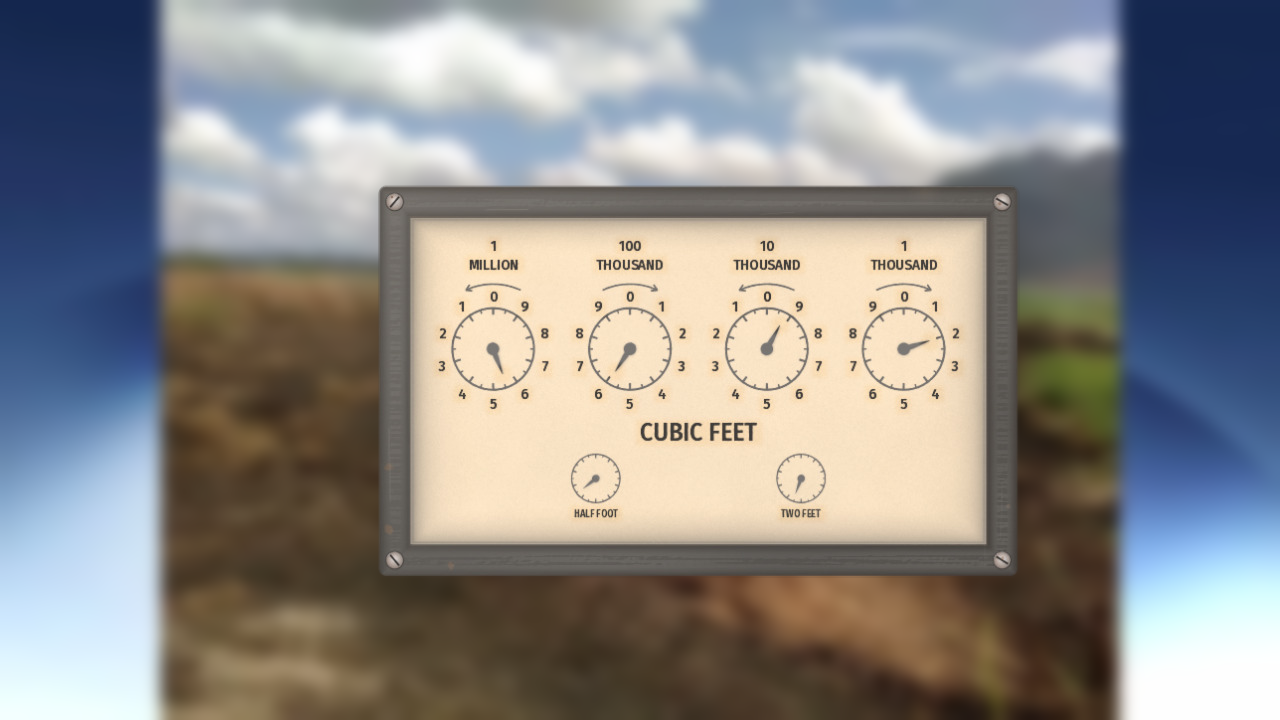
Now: {"value": 559200, "unit": "ft³"}
